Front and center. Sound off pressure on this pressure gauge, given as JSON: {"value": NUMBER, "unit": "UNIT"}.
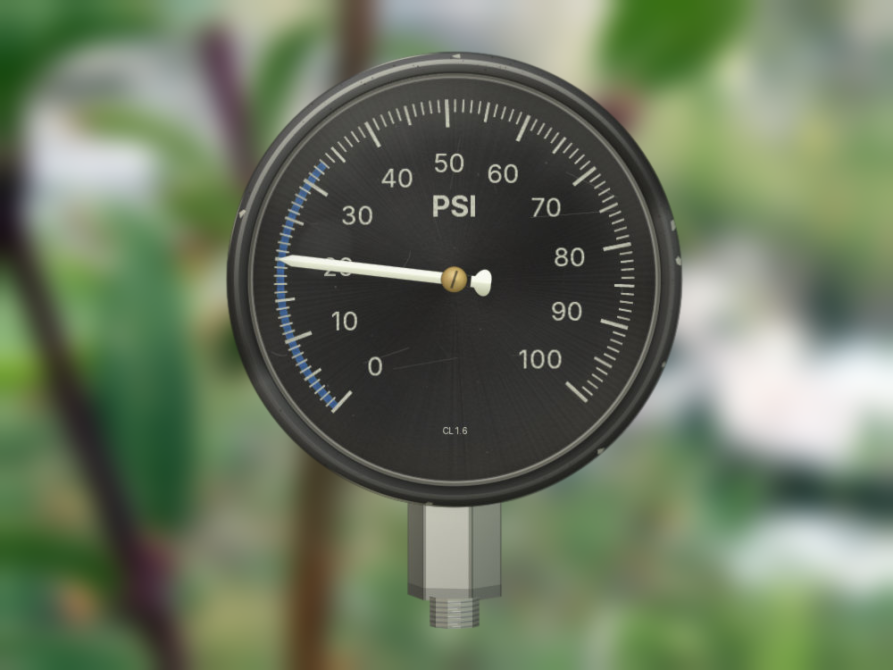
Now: {"value": 20, "unit": "psi"}
